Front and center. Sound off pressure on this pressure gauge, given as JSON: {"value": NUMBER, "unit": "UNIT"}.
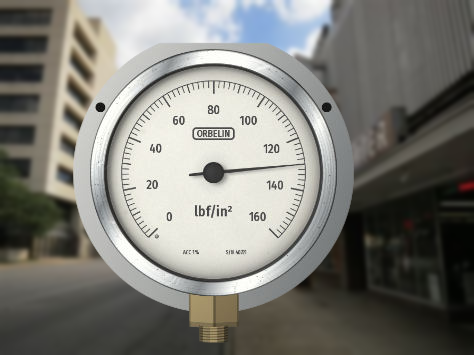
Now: {"value": 130, "unit": "psi"}
